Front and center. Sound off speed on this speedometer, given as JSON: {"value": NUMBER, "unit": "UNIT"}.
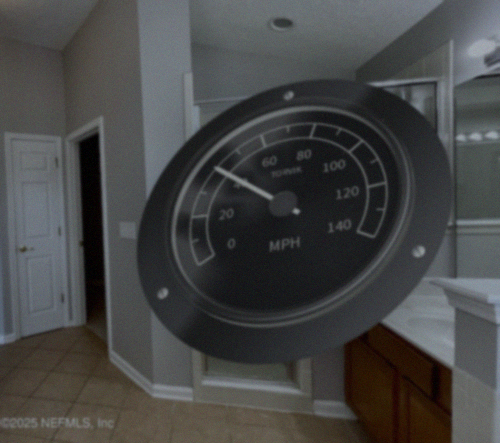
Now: {"value": 40, "unit": "mph"}
